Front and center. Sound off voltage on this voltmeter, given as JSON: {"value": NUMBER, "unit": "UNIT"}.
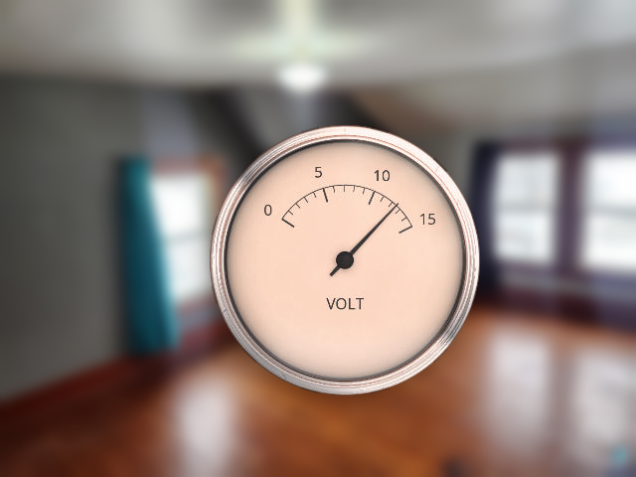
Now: {"value": 12.5, "unit": "V"}
